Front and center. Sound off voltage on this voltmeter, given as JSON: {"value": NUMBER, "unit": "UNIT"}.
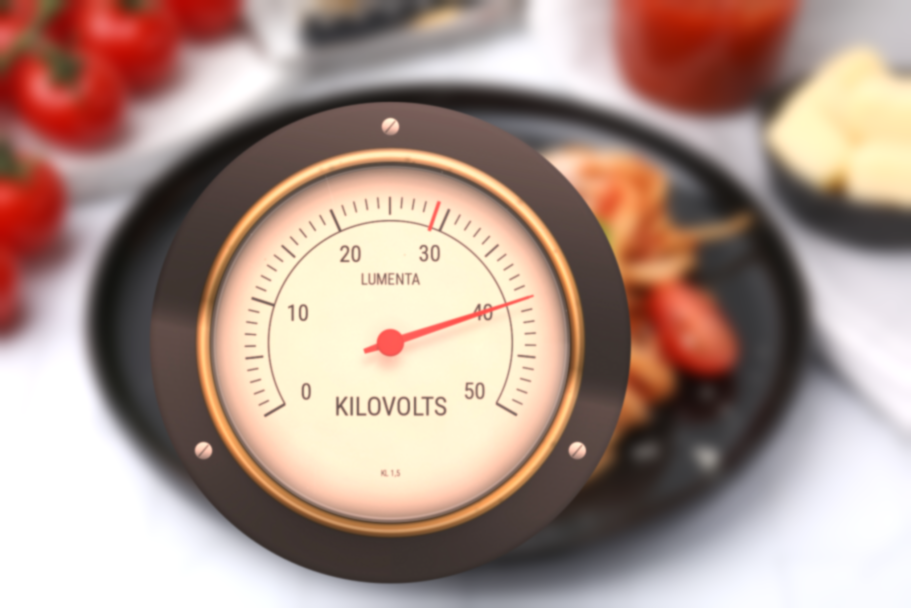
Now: {"value": 40, "unit": "kV"}
